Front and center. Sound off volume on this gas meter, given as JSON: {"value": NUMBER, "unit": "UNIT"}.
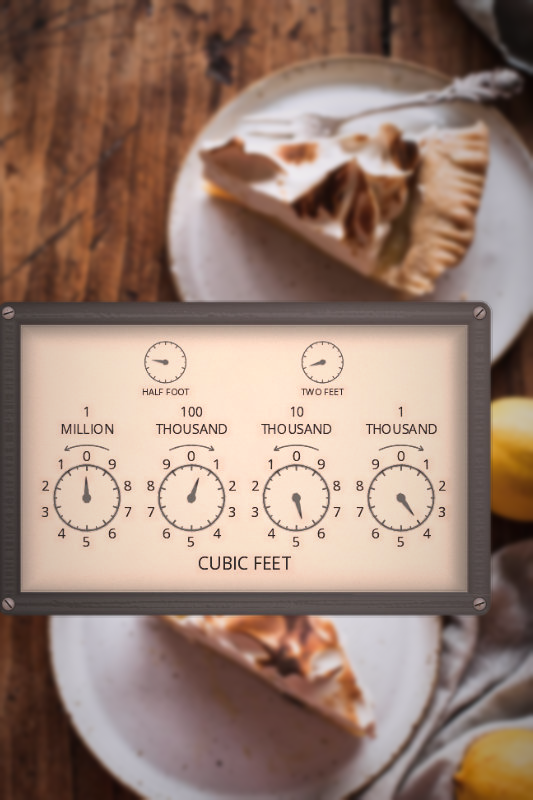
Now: {"value": 5400, "unit": "ft³"}
